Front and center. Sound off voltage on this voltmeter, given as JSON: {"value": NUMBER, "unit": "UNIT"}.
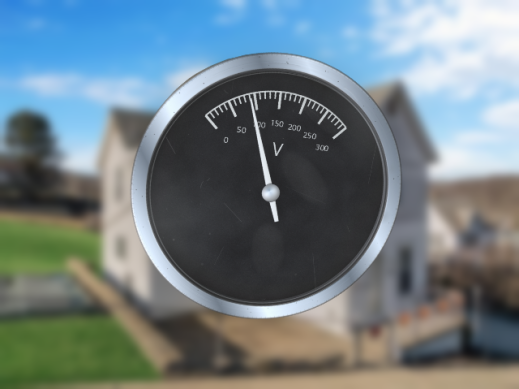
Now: {"value": 90, "unit": "V"}
